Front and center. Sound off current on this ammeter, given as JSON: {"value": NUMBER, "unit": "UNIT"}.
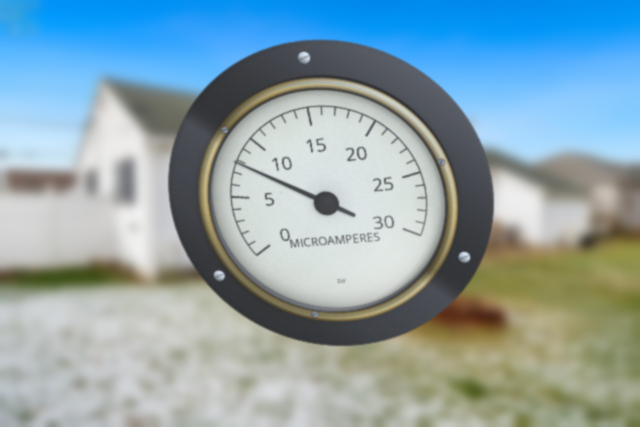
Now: {"value": 8, "unit": "µA"}
